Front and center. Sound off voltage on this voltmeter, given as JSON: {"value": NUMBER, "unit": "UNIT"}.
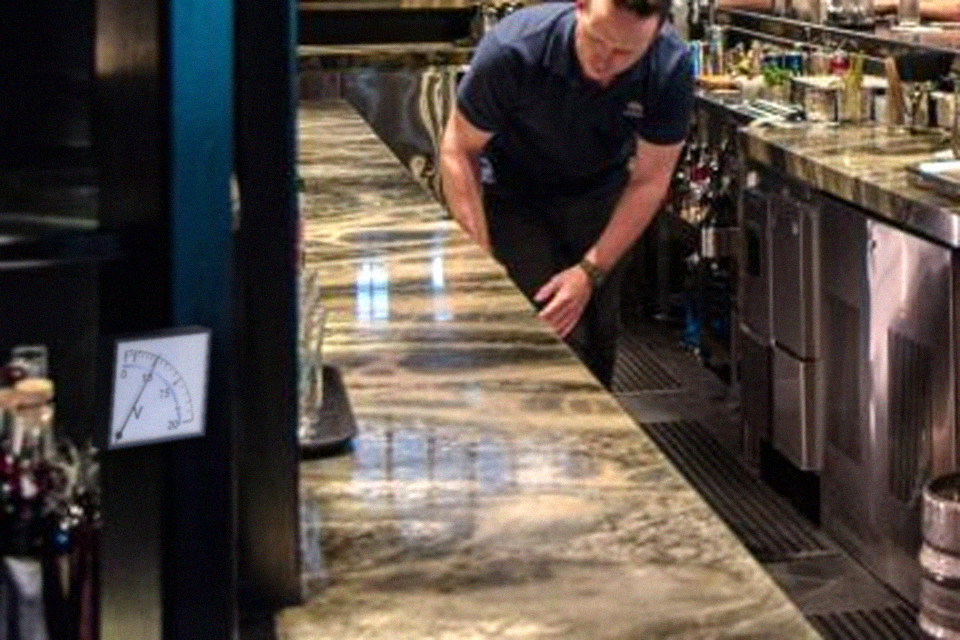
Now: {"value": 10, "unit": "V"}
